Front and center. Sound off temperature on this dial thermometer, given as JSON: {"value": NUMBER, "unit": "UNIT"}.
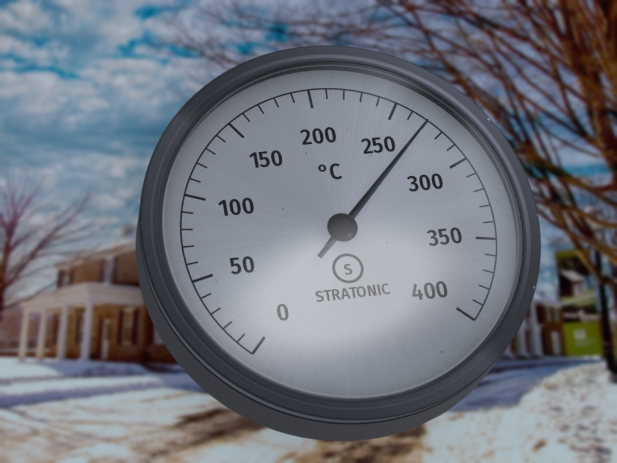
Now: {"value": 270, "unit": "°C"}
